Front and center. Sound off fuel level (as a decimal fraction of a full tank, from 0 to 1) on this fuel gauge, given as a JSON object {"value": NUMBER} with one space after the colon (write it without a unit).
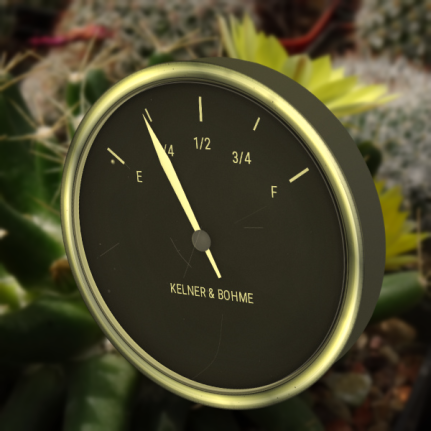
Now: {"value": 0.25}
